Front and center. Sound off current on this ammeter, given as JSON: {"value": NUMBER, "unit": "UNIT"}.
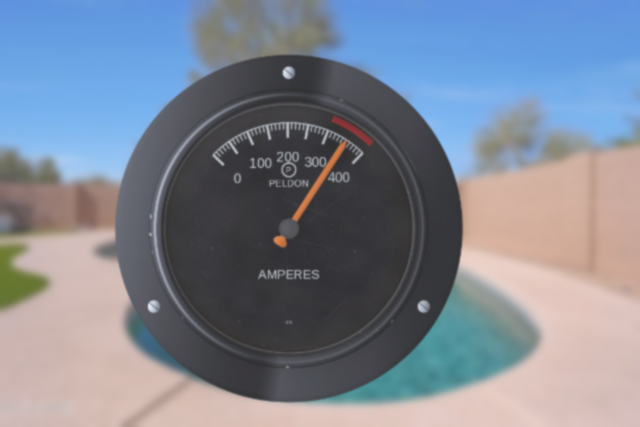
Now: {"value": 350, "unit": "A"}
